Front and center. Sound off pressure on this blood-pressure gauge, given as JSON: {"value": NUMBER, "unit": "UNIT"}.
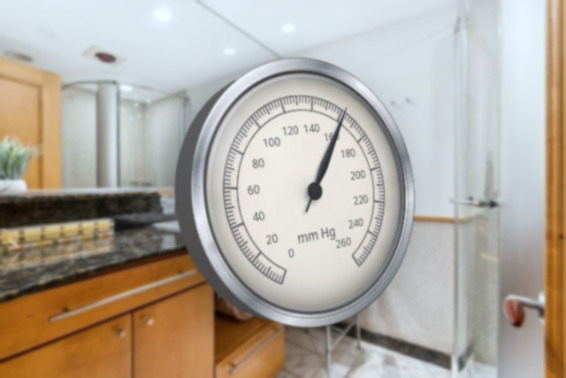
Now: {"value": 160, "unit": "mmHg"}
